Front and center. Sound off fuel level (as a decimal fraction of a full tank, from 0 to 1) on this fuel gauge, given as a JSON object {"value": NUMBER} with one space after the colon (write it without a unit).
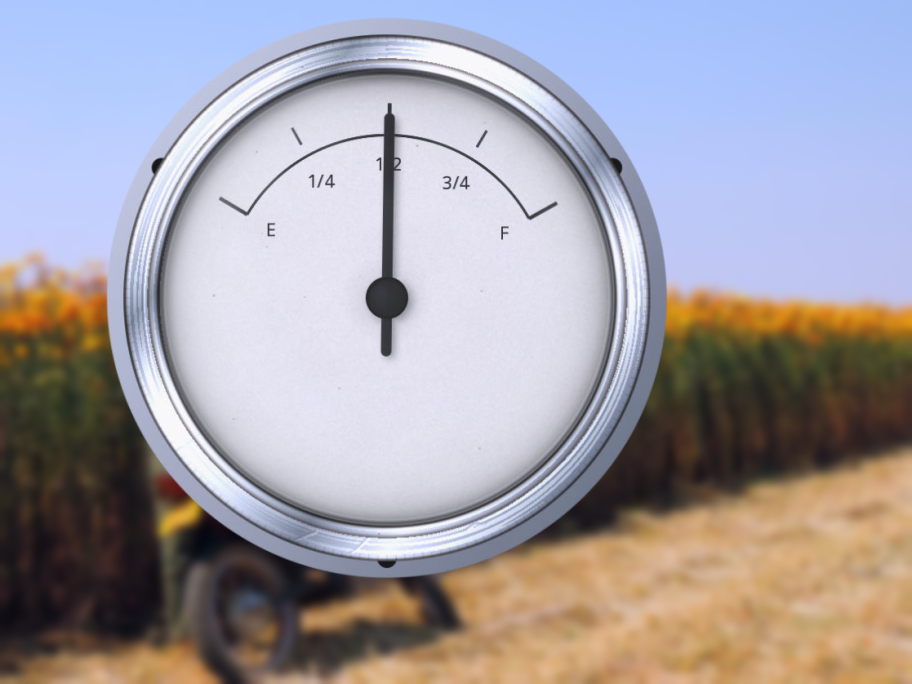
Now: {"value": 0.5}
